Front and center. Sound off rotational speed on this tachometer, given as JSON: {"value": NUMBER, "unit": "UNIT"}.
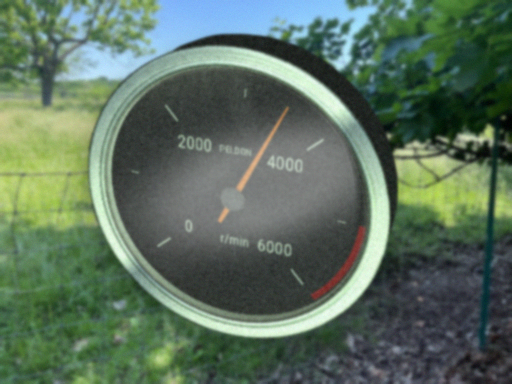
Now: {"value": 3500, "unit": "rpm"}
